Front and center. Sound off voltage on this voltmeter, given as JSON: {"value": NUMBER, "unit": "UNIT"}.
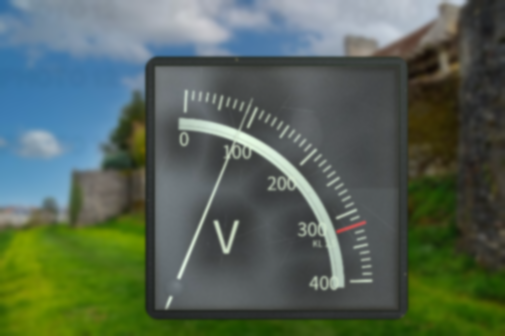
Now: {"value": 90, "unit": "V"}
